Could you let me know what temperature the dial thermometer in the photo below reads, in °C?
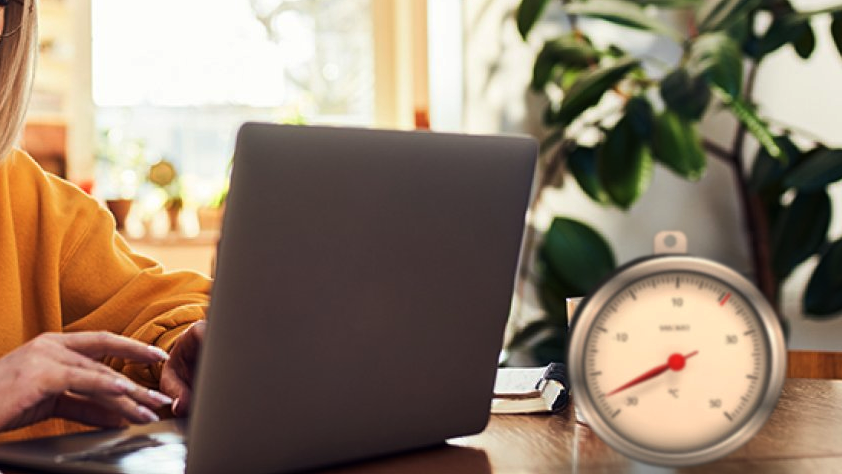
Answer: -25 °C
